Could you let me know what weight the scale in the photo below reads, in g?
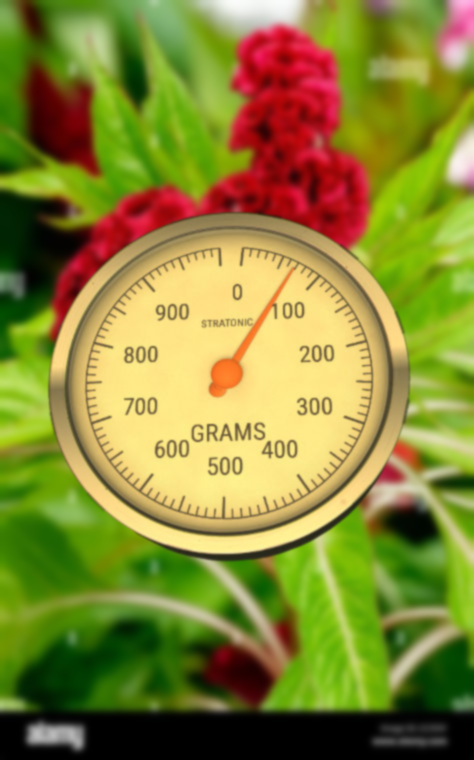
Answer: 70 g
